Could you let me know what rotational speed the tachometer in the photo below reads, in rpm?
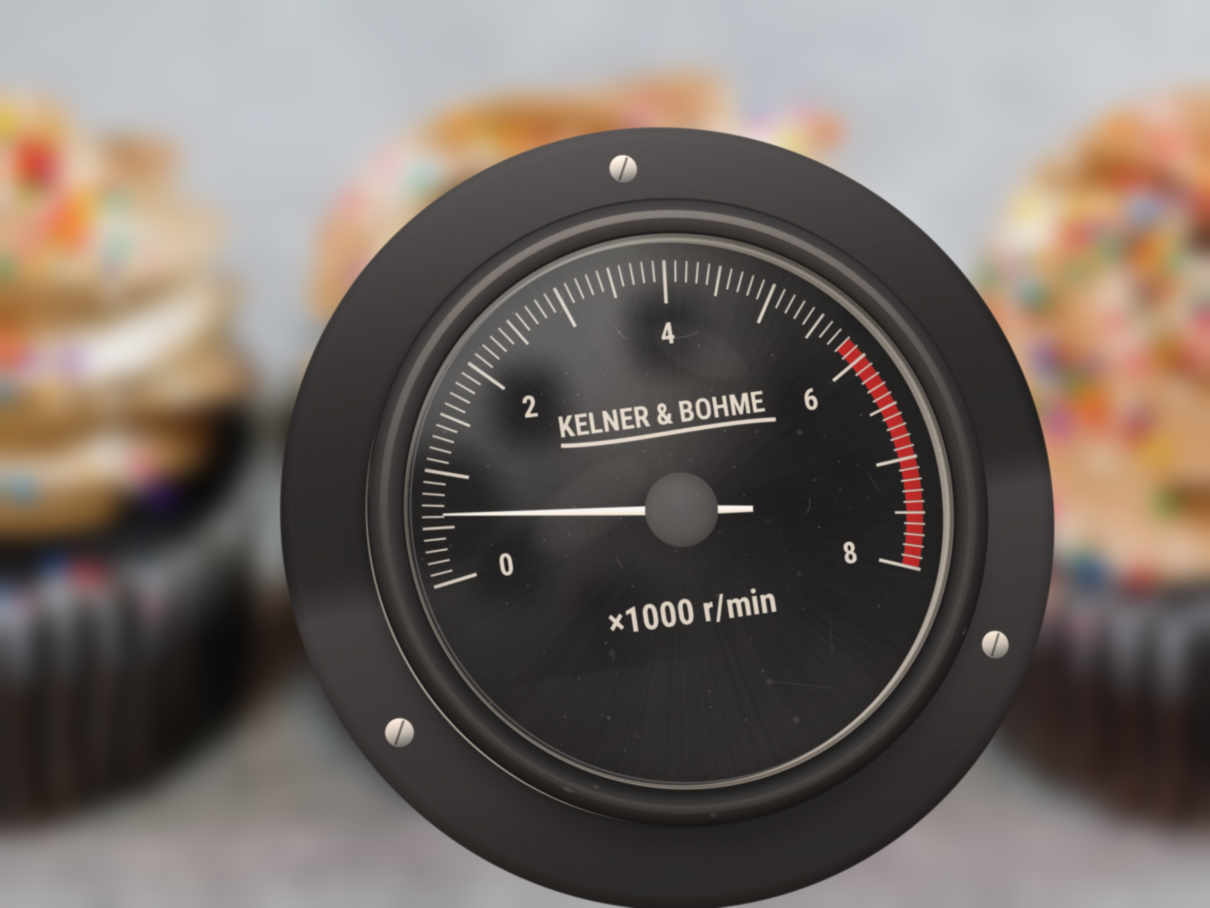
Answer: 600 rpm
